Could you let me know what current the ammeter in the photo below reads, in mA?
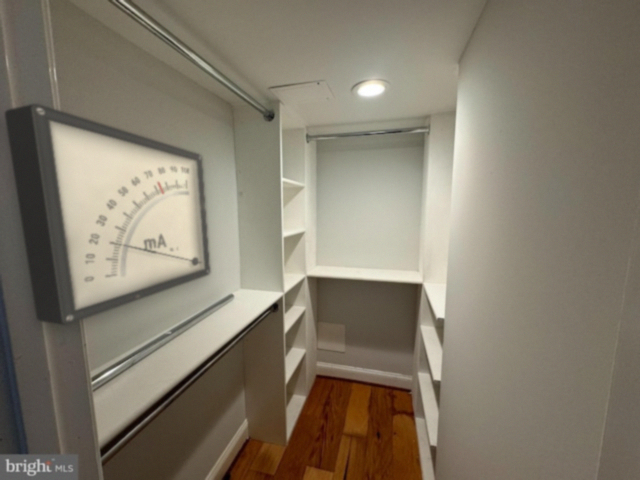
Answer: 20 mA
